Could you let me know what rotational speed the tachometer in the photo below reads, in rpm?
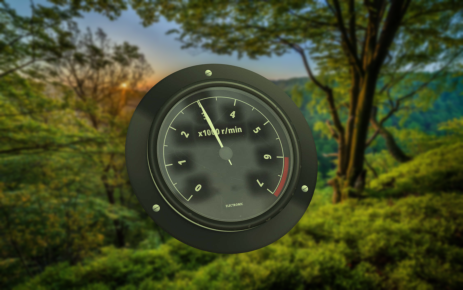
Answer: 3000 rpm
